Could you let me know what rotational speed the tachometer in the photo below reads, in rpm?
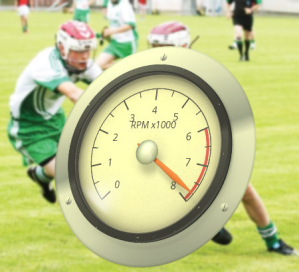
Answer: 7750 rpm
